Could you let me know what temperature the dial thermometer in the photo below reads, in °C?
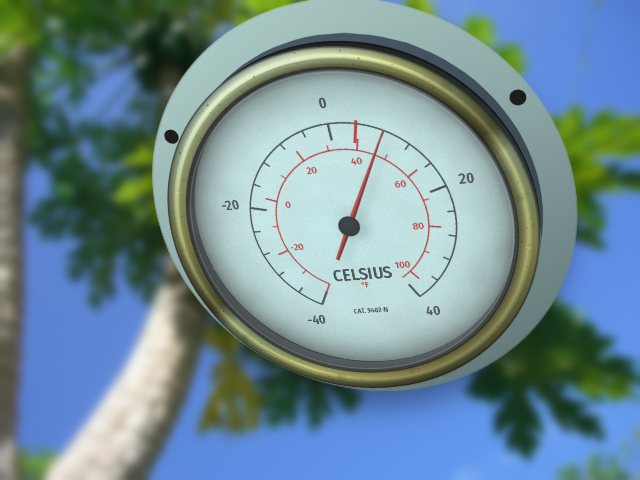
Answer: 8 °C
